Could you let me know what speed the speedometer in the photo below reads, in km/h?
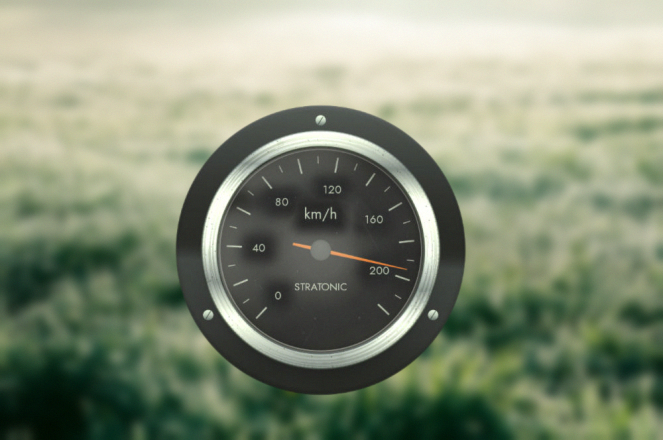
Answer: 195 km/h
